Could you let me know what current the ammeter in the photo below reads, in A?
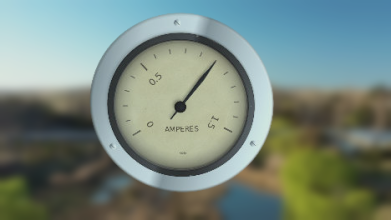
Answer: 1 A
